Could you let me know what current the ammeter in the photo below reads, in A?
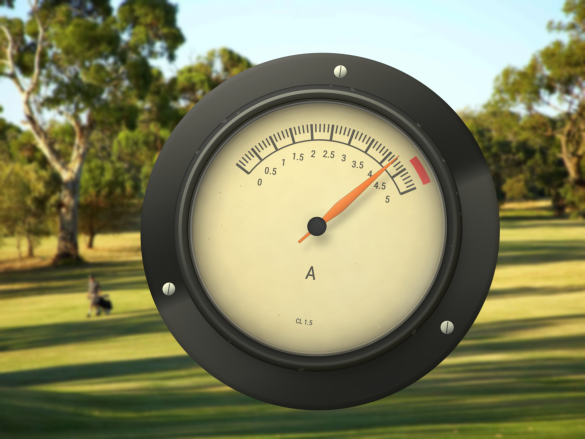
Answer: 4.2 A
